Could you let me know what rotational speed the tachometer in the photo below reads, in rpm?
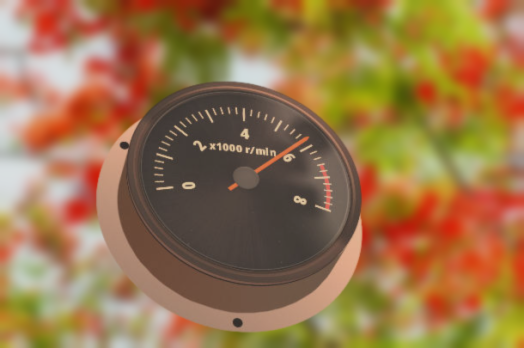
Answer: 5800 rpm
